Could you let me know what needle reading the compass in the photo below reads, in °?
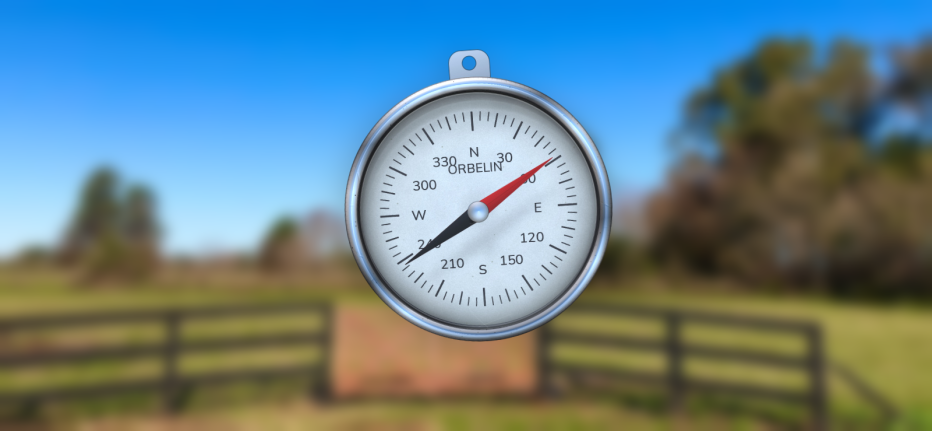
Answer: 57.5 °
